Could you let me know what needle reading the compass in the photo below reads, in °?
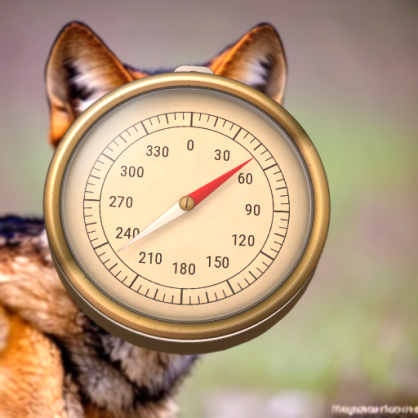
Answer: 50 °
